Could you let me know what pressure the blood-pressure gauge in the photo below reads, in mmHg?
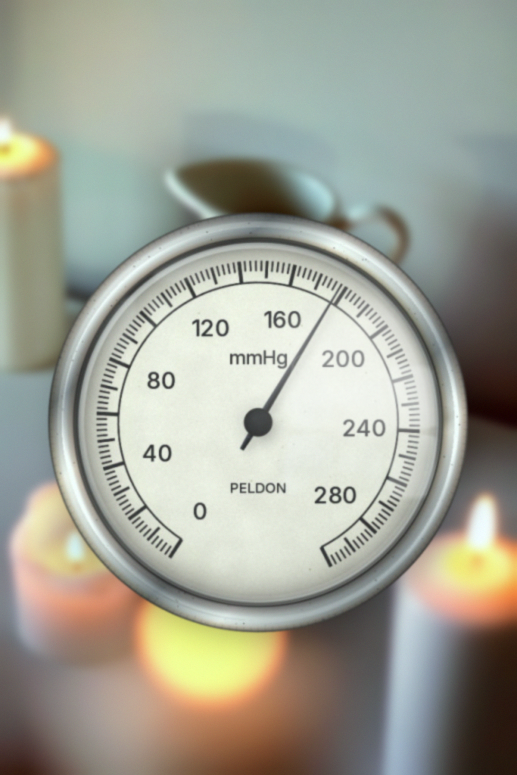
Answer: 178 mmHg
